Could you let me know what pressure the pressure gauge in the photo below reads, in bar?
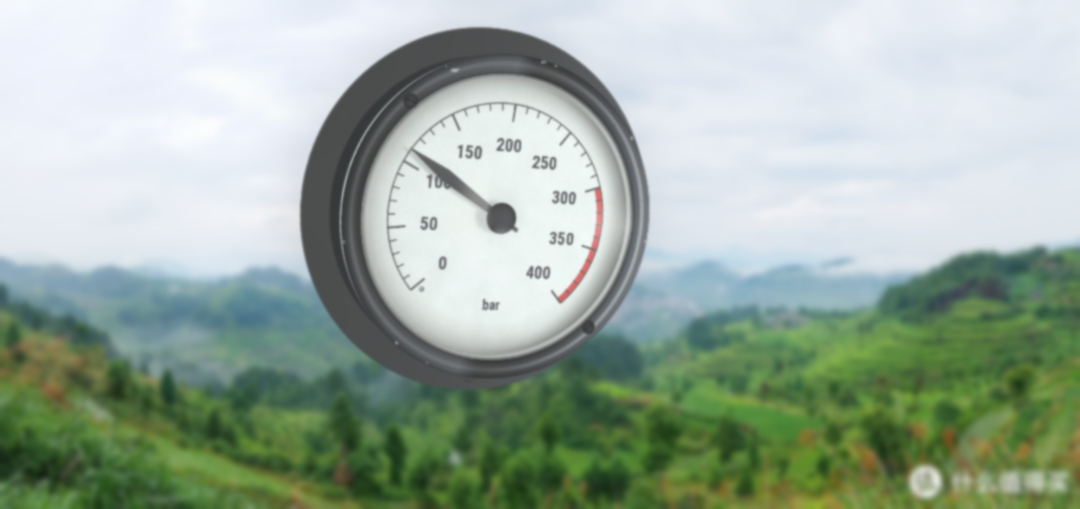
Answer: 110 bar
